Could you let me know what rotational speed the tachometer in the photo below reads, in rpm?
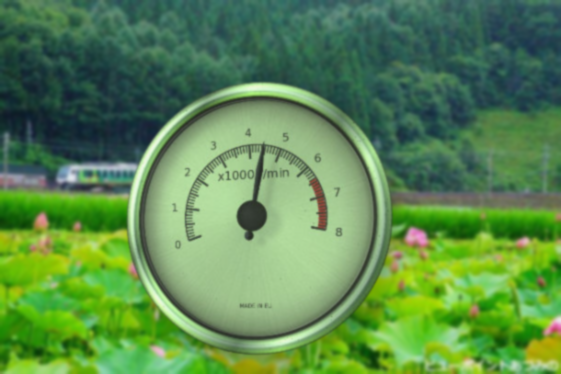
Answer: 4500 rpm
